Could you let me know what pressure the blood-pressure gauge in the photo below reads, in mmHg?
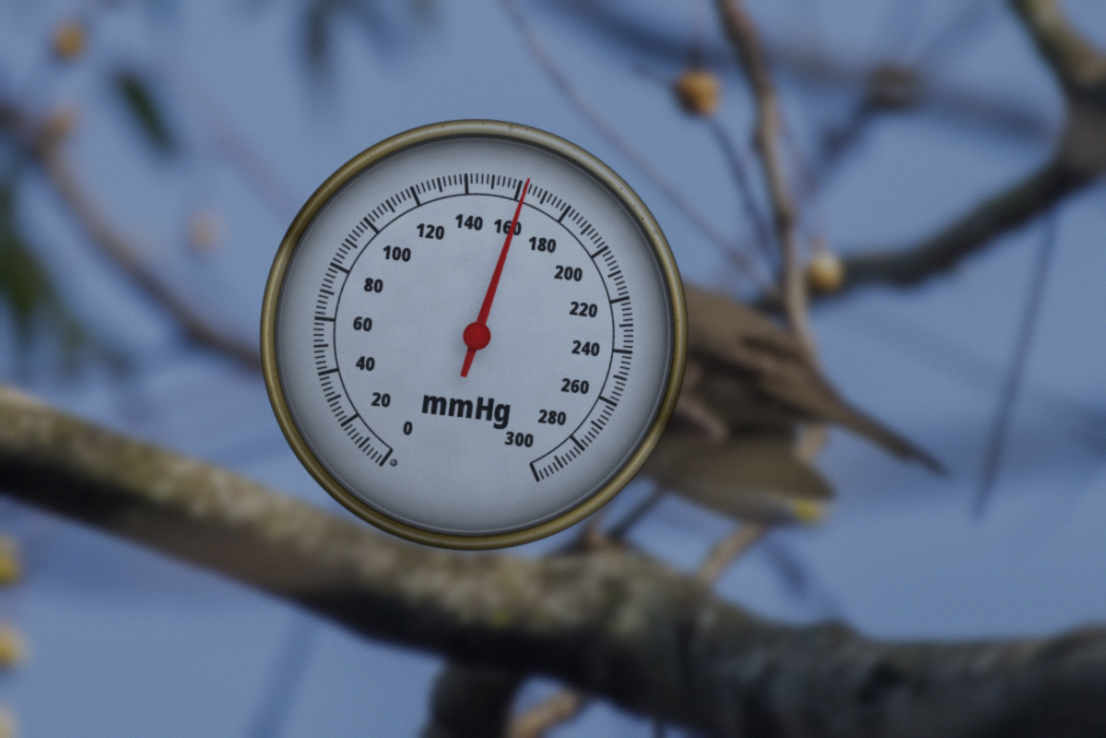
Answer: 162 mmHg
